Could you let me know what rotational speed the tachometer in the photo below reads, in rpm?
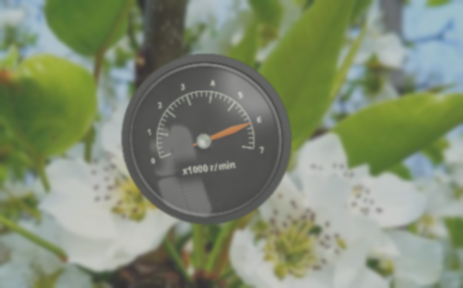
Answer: 6000 rpm
